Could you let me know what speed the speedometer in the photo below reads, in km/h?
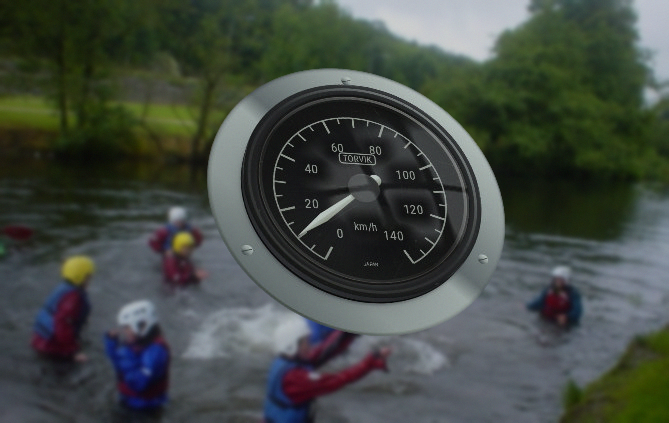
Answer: 10 km/h
